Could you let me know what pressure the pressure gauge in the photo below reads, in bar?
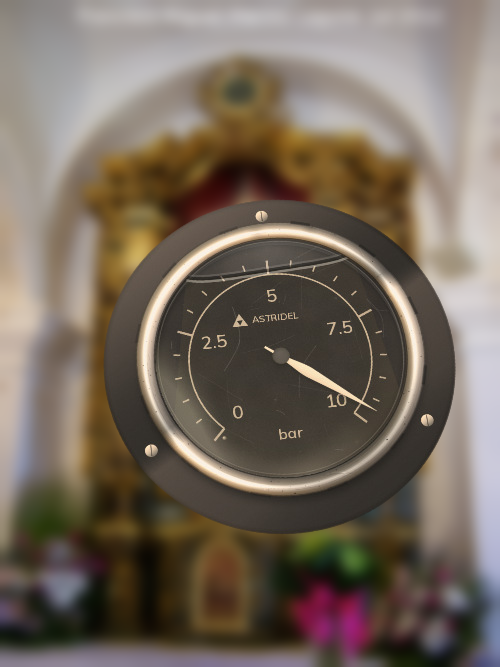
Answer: 9.75 bar
